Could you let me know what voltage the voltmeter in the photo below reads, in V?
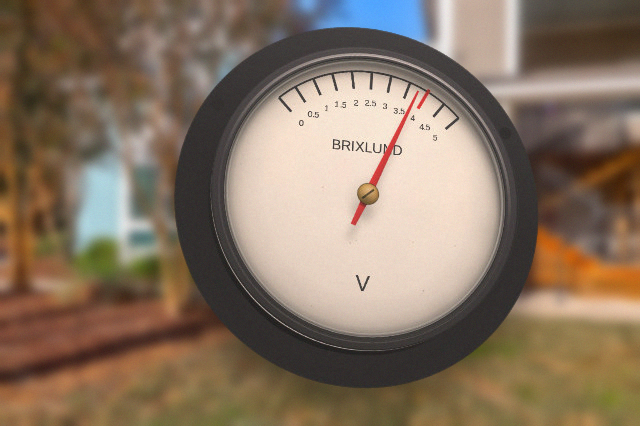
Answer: 3.75 V
